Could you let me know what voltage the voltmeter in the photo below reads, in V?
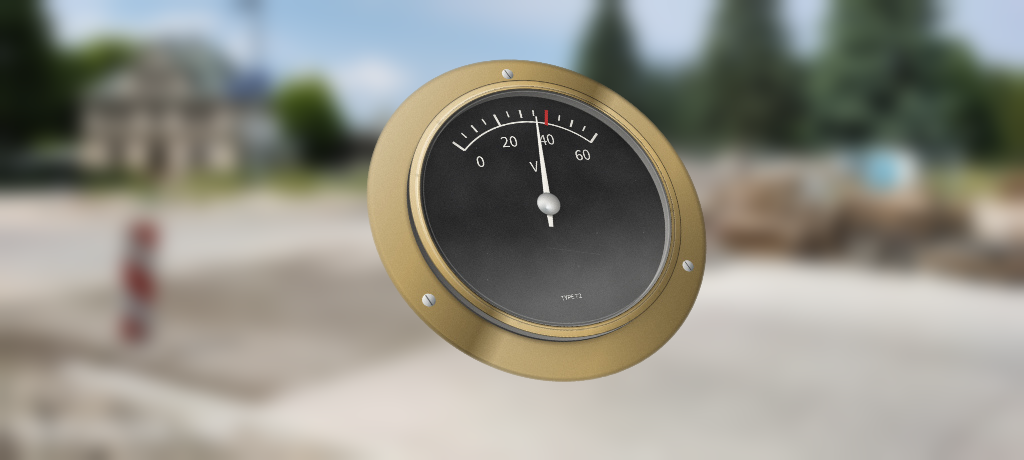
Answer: 35 V
